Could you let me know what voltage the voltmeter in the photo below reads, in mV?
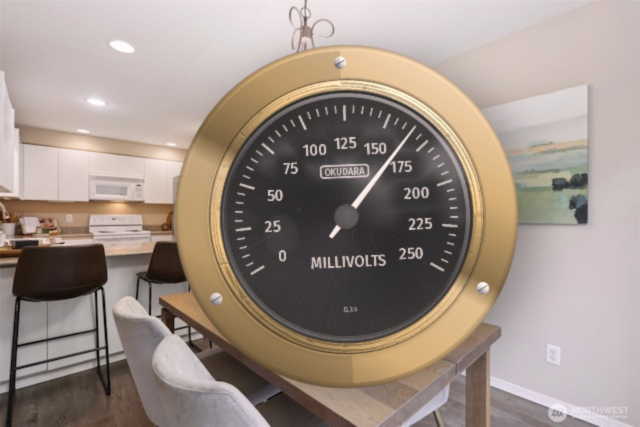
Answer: 165 mV
